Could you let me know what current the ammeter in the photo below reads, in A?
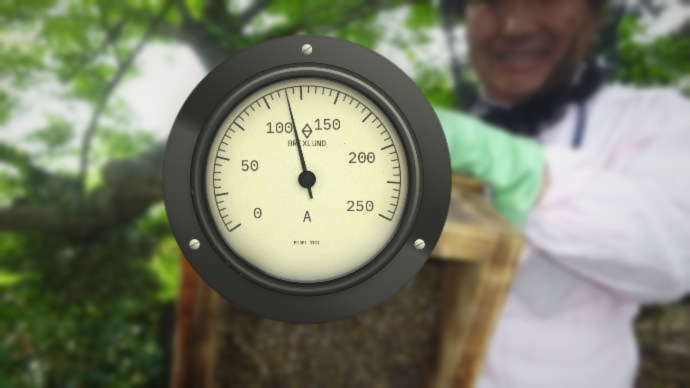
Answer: 115 A
